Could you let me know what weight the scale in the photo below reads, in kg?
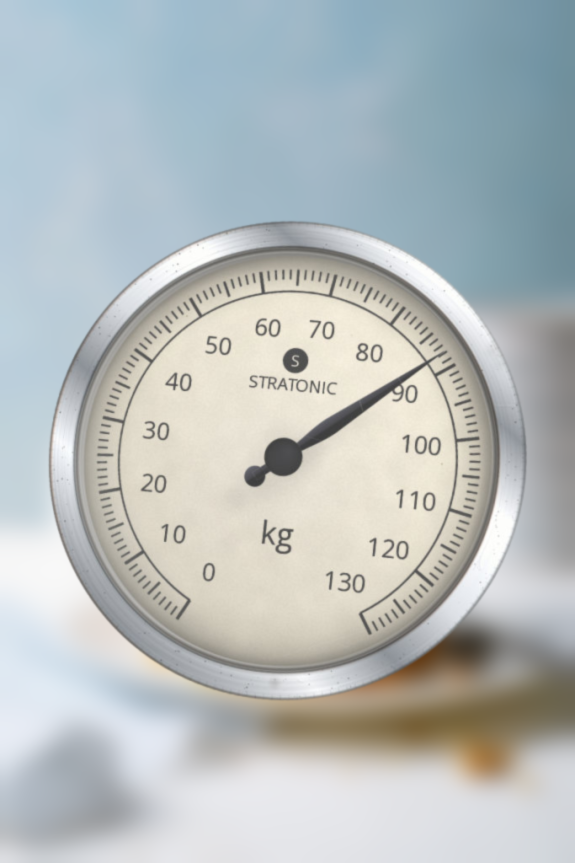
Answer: 88 kg
